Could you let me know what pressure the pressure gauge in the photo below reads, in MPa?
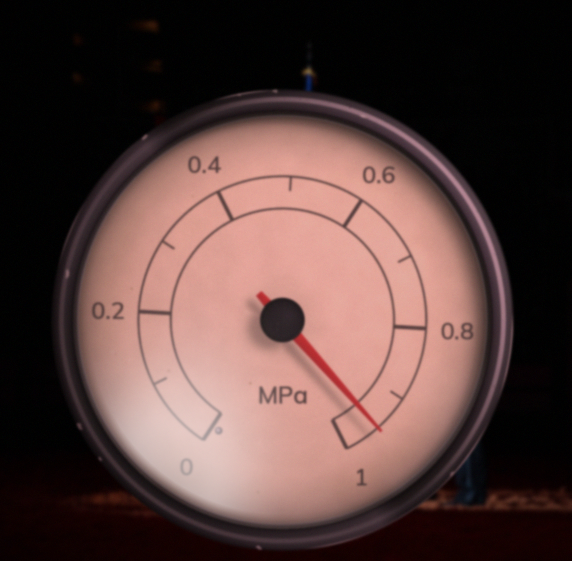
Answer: 0.95 MPa
